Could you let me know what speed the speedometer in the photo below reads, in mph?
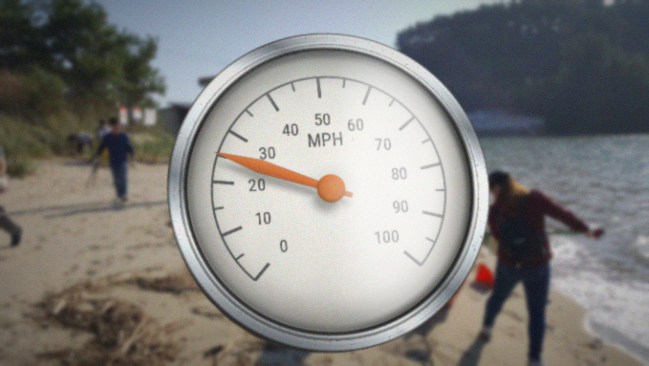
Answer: 25 mph
